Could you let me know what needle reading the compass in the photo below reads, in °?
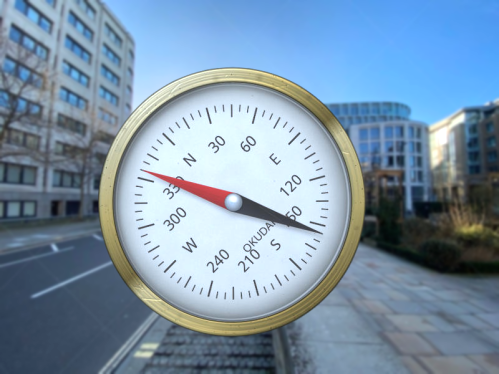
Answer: 335 °
